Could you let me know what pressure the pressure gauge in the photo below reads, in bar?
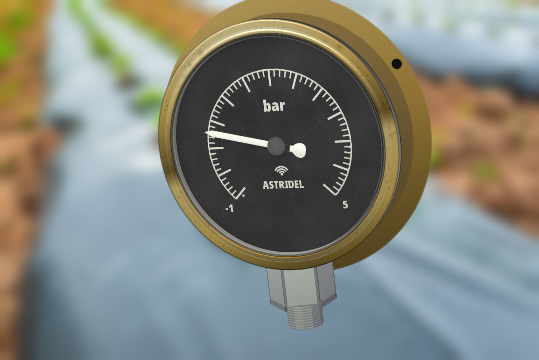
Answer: 0.3 bar
